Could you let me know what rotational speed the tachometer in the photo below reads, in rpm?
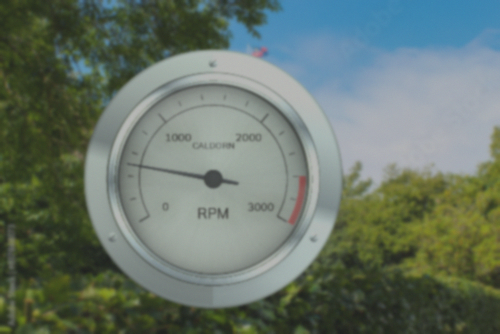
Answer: 500 rpm
